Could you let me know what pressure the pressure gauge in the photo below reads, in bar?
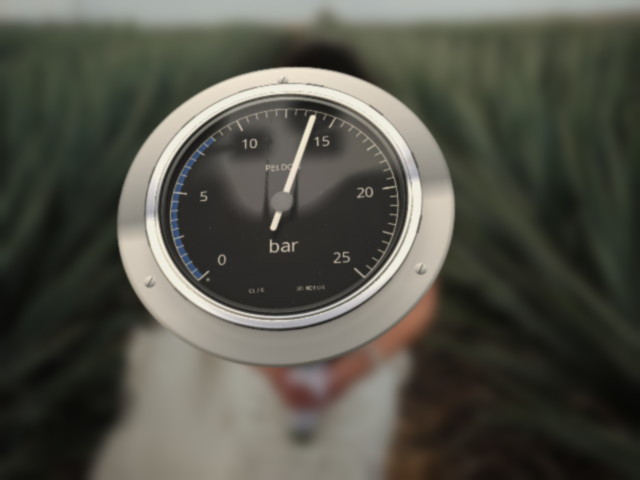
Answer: 14 bar
